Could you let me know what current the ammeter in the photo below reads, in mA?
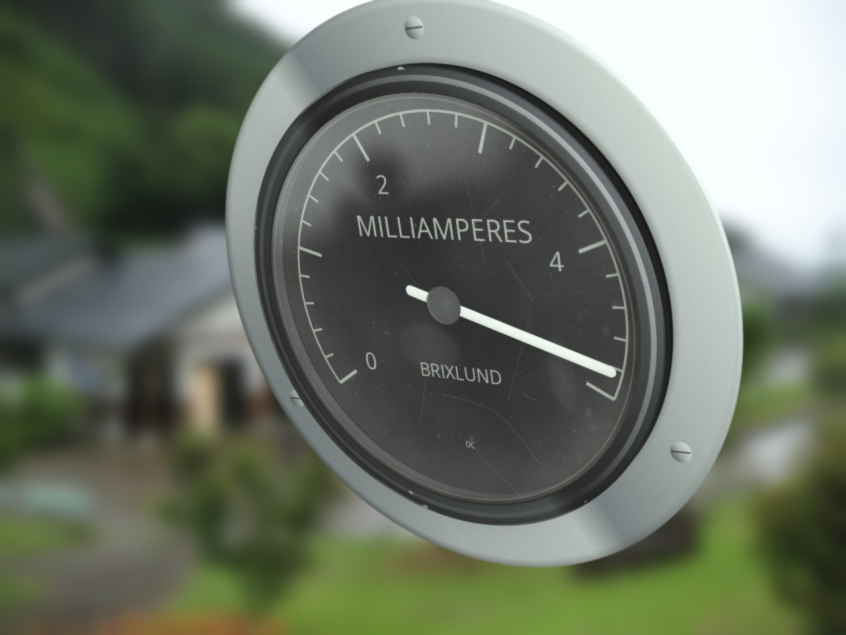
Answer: 4.8 mA
